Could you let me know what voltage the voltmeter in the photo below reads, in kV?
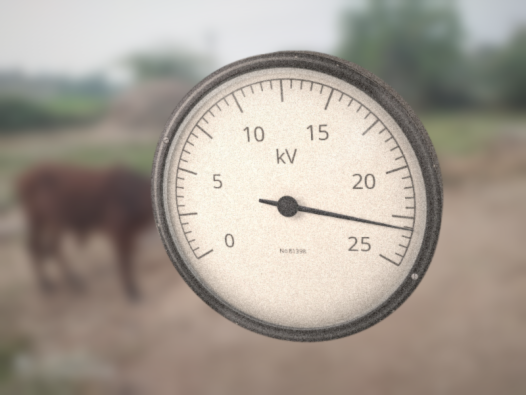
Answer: 23 kV
